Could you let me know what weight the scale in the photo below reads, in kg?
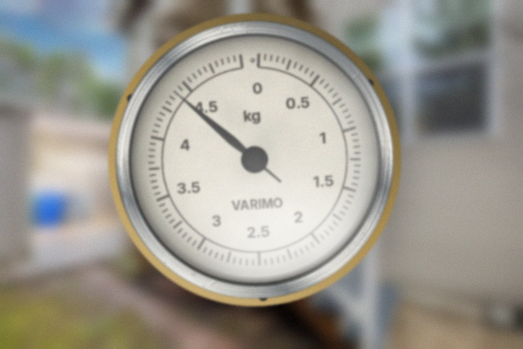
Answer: 4.4 kg
